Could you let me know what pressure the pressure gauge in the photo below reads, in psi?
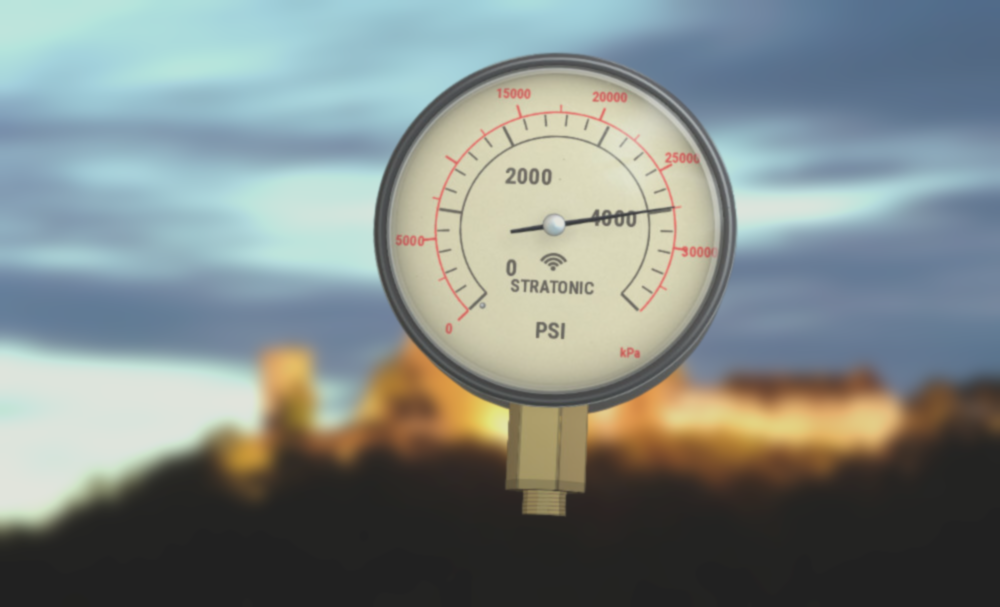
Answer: 4000 psi
